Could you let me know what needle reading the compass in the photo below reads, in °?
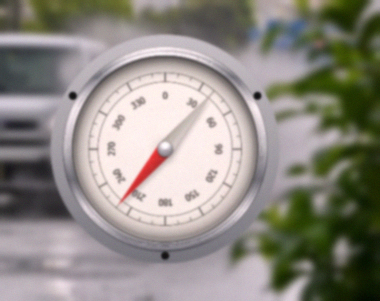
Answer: 220 °
